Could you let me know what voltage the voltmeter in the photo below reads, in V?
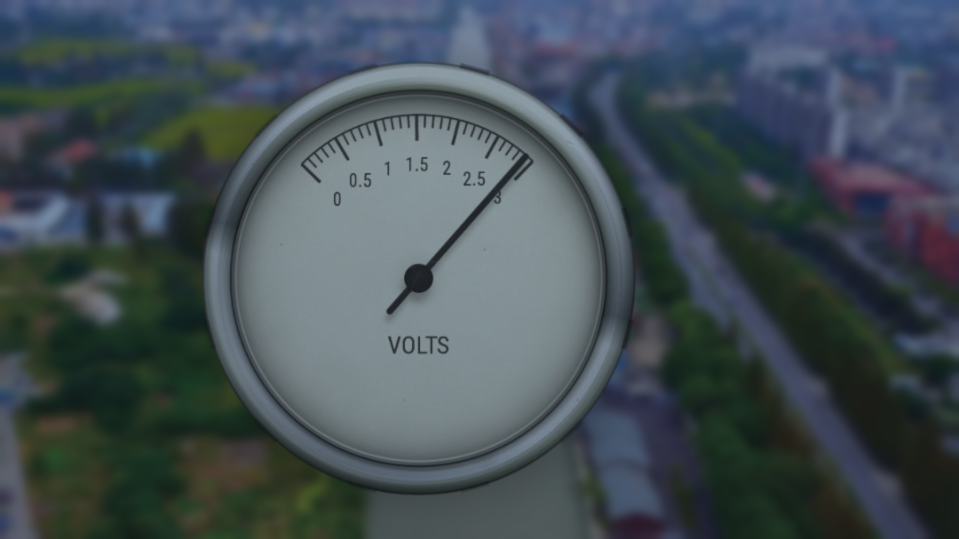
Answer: 2.9 V
